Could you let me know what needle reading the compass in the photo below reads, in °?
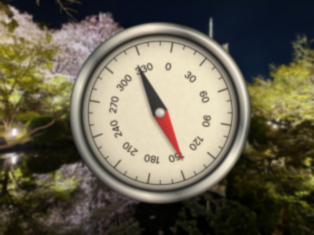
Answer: 145 °
